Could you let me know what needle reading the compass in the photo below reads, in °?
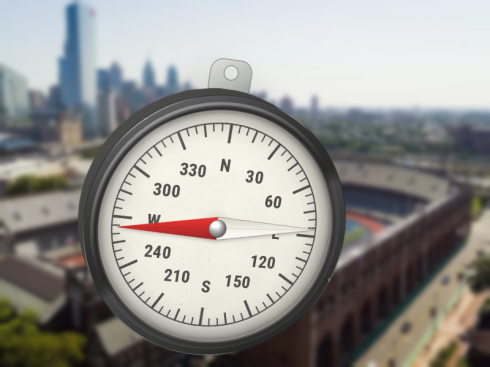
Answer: 265 °
